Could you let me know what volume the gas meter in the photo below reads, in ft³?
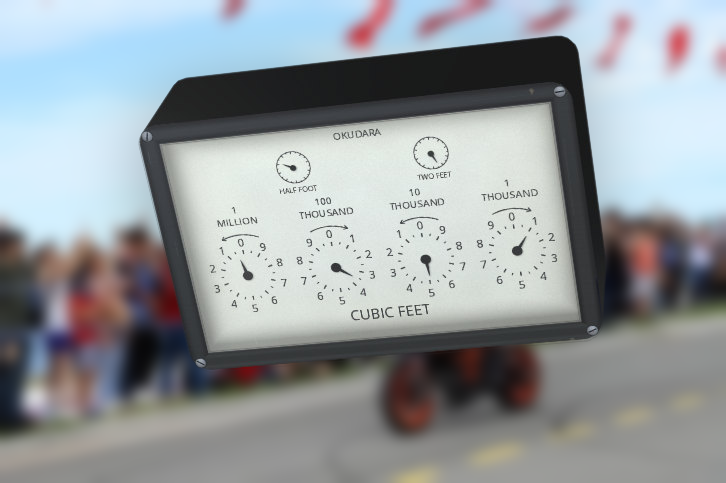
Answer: 35100 ft³
